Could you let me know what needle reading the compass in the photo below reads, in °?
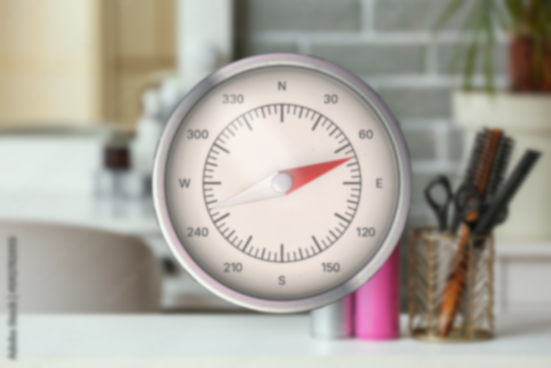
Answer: 70 °
